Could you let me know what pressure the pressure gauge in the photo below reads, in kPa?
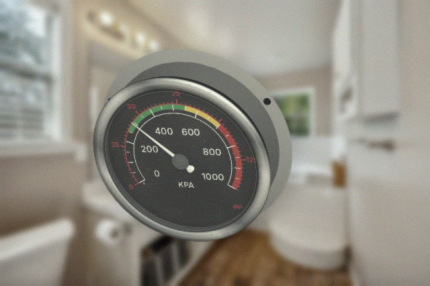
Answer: 300 kPa
